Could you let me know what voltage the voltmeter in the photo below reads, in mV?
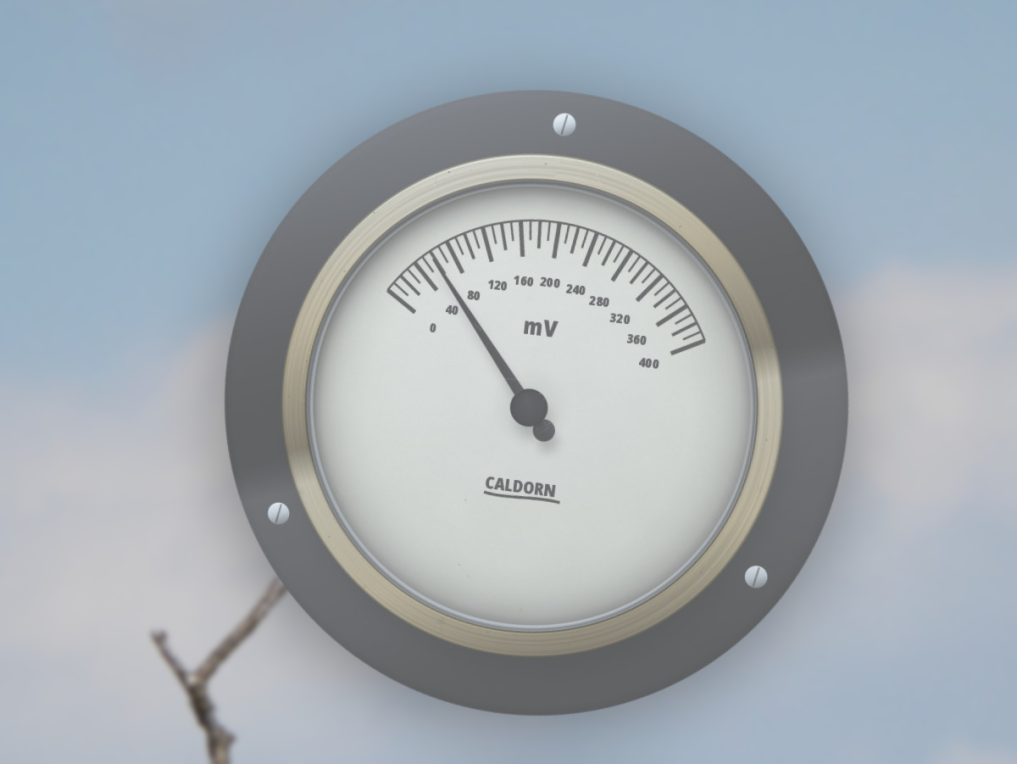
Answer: 60 mV
